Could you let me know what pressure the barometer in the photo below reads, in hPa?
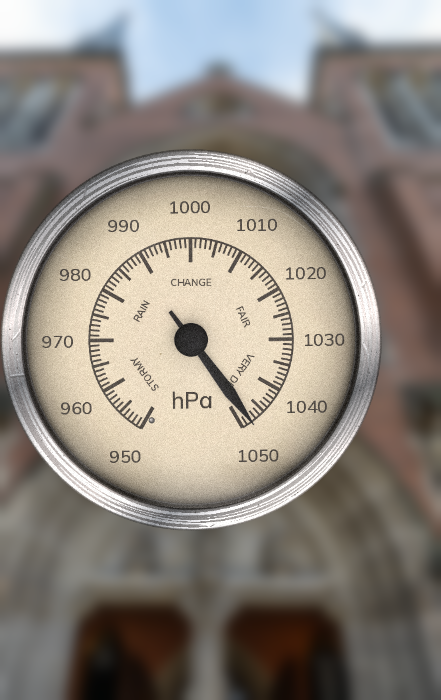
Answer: 1048 hPa
